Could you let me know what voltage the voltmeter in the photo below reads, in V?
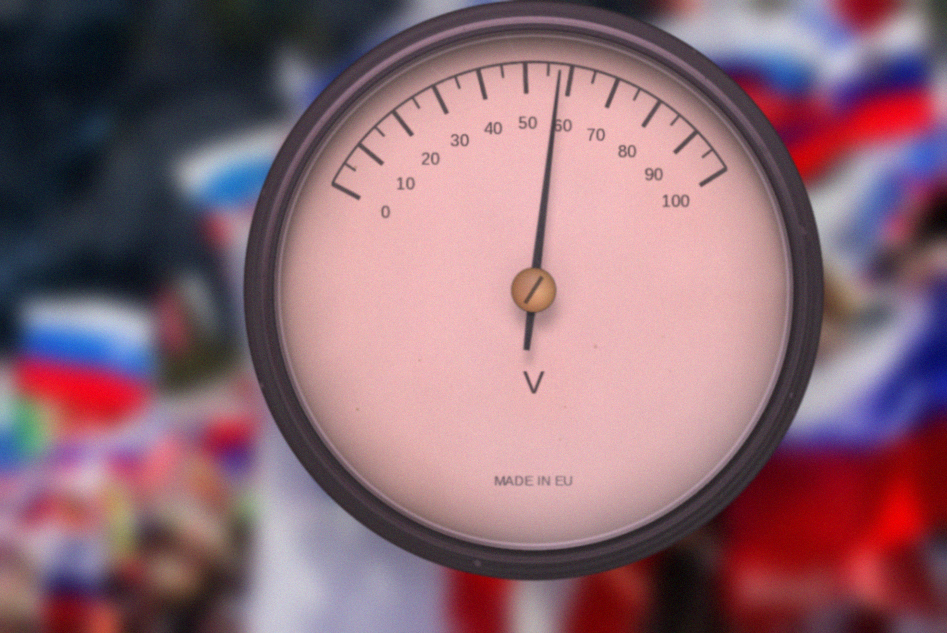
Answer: 57.5 V
